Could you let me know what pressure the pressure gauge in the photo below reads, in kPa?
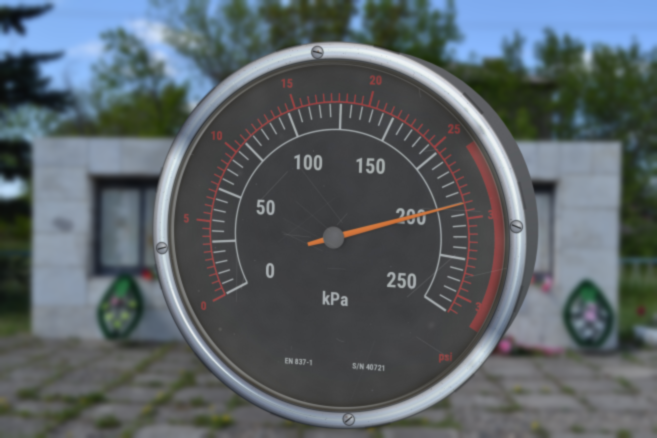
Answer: 200 kPa
